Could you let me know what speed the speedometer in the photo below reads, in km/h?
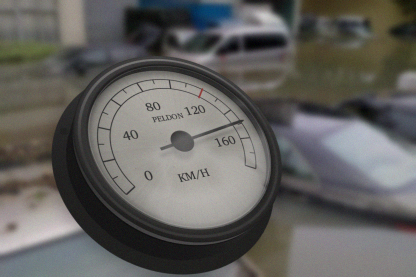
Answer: 150 km/h
